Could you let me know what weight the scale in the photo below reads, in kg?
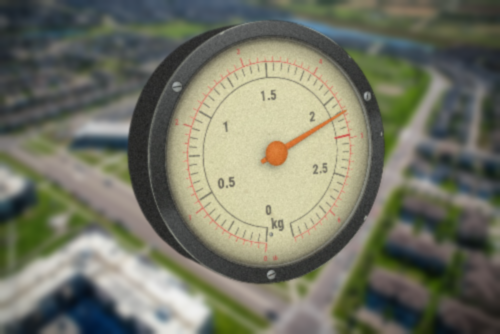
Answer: 2.1 kg
